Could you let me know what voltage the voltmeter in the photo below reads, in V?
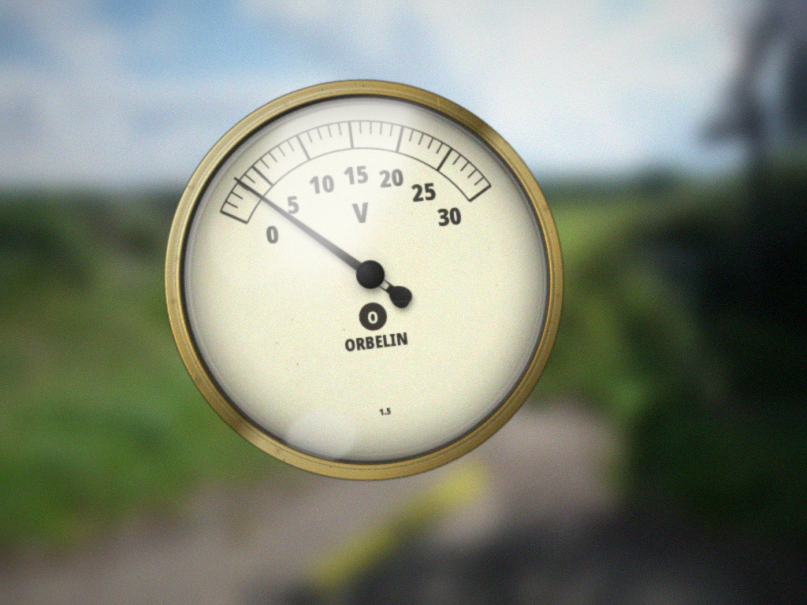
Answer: 3 V
